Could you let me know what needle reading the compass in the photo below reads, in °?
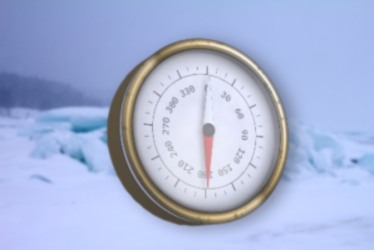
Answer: 180 °
